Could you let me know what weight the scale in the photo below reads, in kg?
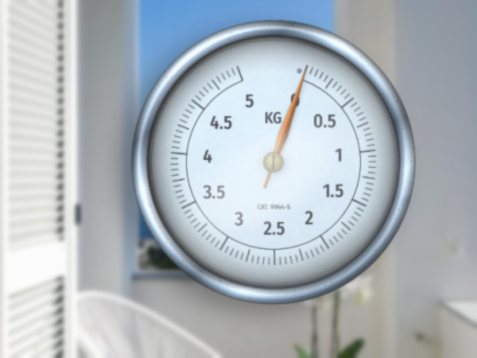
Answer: 0 kg
